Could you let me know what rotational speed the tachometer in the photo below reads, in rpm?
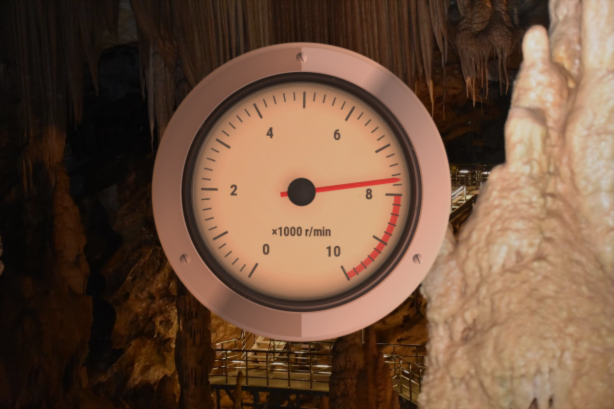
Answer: 7700 rpm
